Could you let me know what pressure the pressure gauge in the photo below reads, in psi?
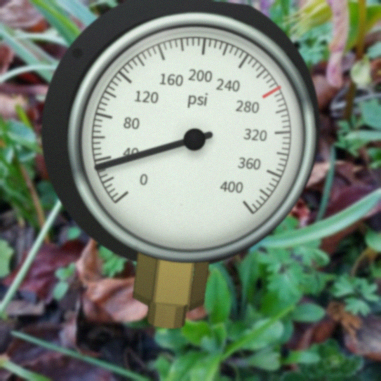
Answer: 35 psi
